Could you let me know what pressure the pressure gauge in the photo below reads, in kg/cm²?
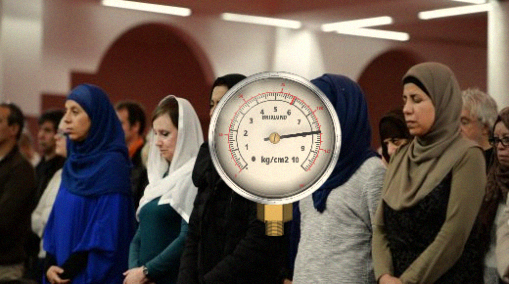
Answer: 8 kg/cm²
